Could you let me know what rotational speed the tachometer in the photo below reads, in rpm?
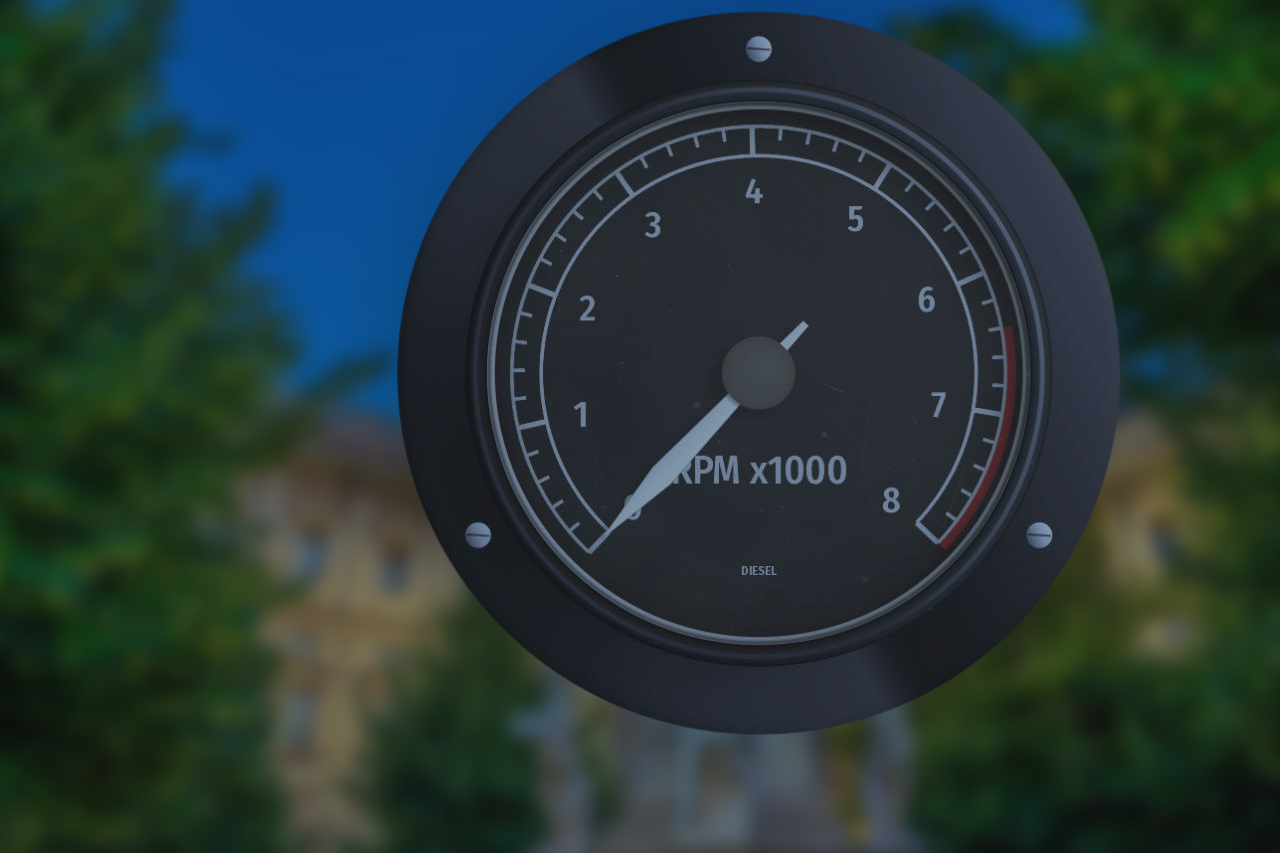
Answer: 0 rpm
